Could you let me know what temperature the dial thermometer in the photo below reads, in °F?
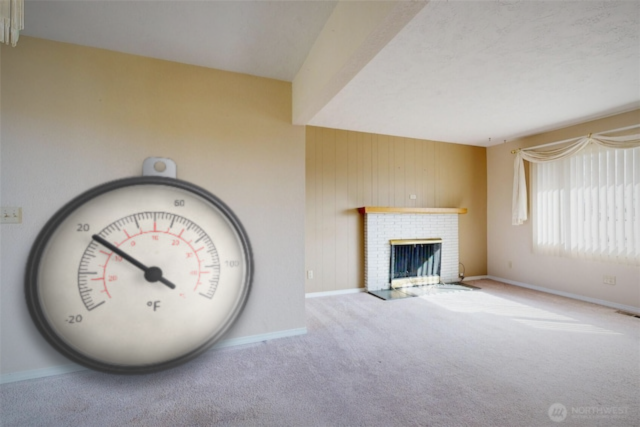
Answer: 20 °F
